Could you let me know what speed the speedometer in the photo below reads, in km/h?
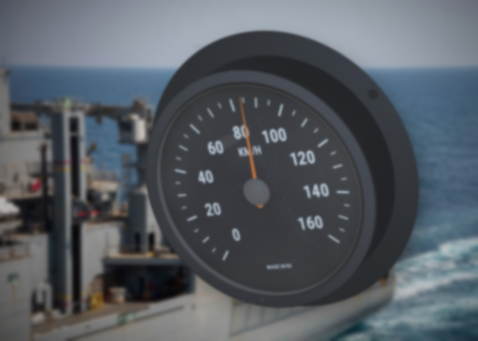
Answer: 85 km/h
